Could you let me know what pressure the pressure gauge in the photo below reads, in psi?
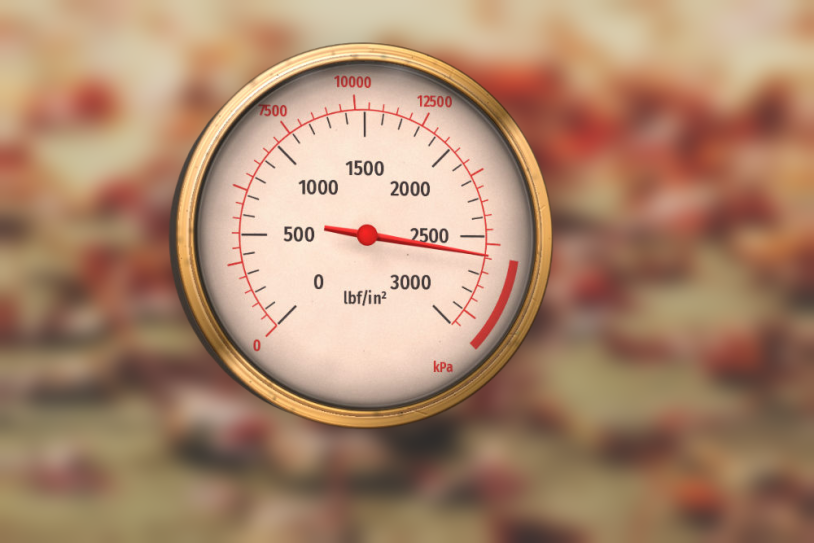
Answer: 2600 psi
